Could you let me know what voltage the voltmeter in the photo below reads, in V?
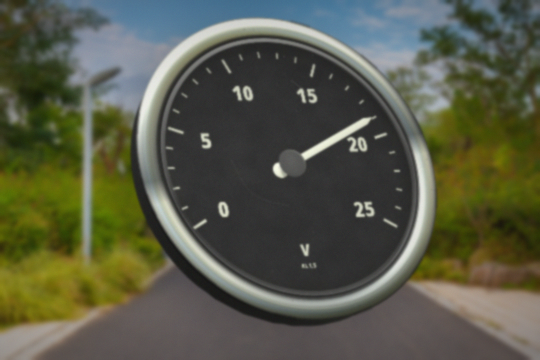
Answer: 19 V
